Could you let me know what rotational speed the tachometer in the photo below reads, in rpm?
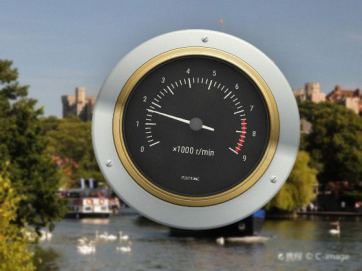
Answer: 1600 rpm
